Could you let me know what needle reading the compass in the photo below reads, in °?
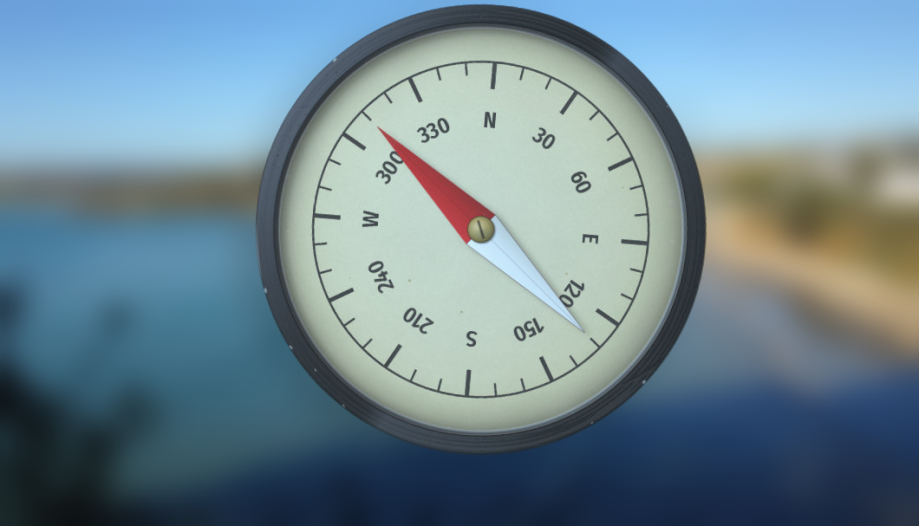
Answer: 310 °
